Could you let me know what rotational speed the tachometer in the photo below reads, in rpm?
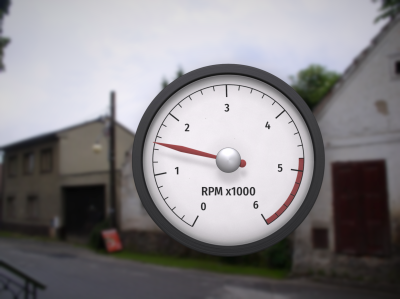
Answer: 1500 rpm
